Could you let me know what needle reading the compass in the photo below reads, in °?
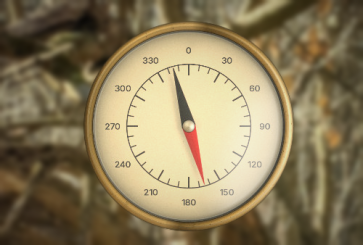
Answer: 165 °
